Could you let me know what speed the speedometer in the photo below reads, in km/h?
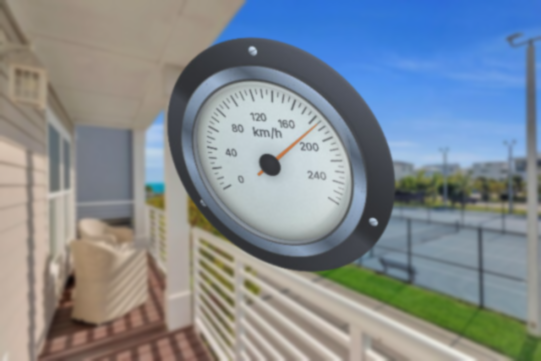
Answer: 185 km/h
